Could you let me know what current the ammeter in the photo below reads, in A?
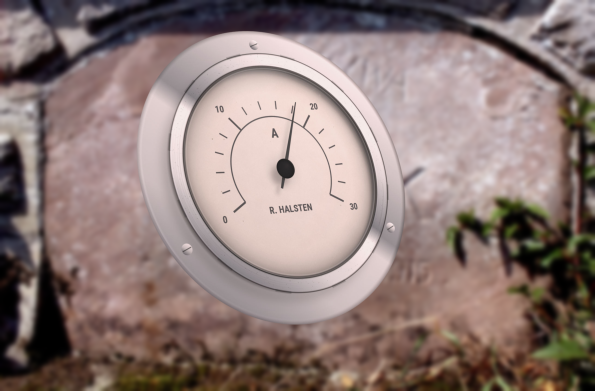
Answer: 18 A
